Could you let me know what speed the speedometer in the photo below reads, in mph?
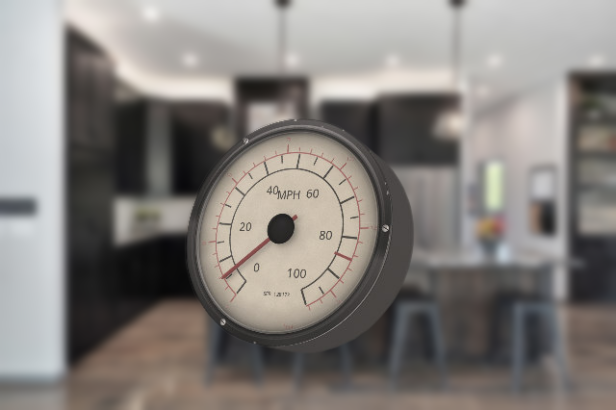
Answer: 5 mph
